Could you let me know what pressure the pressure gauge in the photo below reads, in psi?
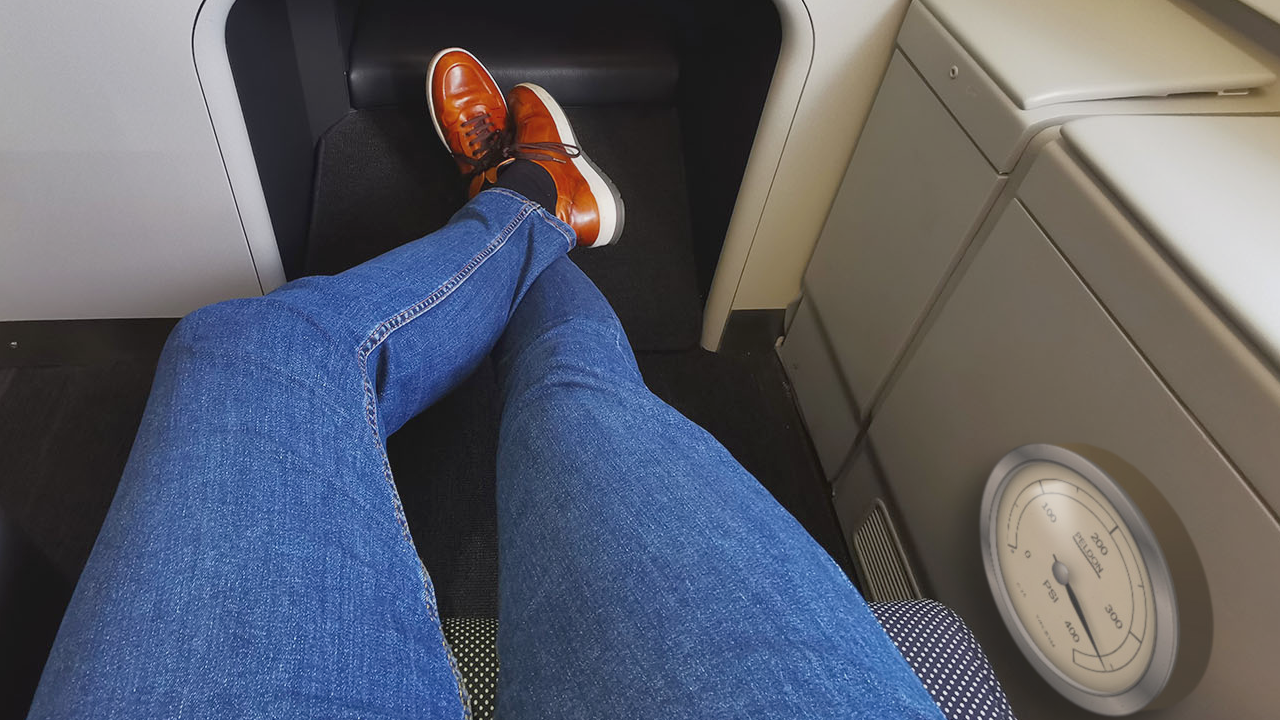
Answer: 350 psi
